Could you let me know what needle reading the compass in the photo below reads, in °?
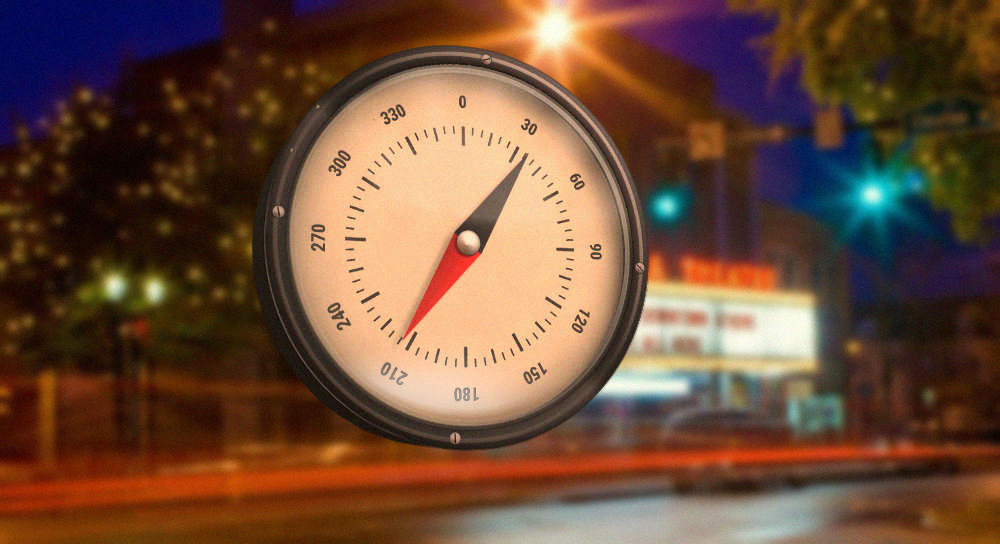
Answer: 215 °
